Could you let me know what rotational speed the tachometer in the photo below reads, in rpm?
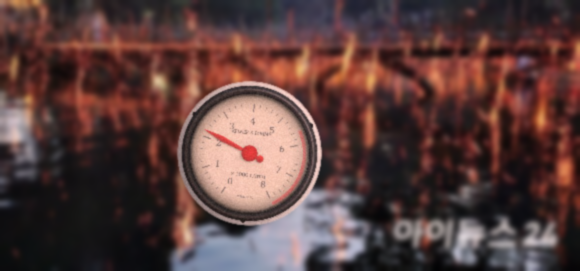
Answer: 2200 rpm
